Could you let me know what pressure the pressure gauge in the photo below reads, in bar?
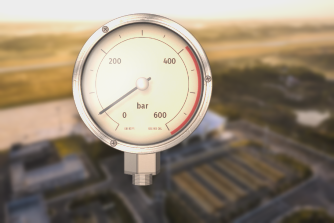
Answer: 50 bar
